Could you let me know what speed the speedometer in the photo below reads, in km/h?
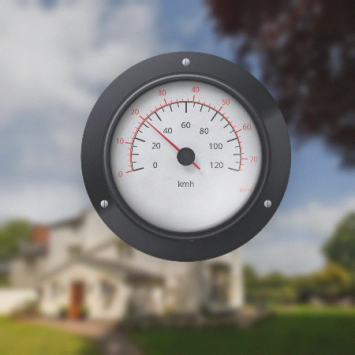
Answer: 32.5 km/h
